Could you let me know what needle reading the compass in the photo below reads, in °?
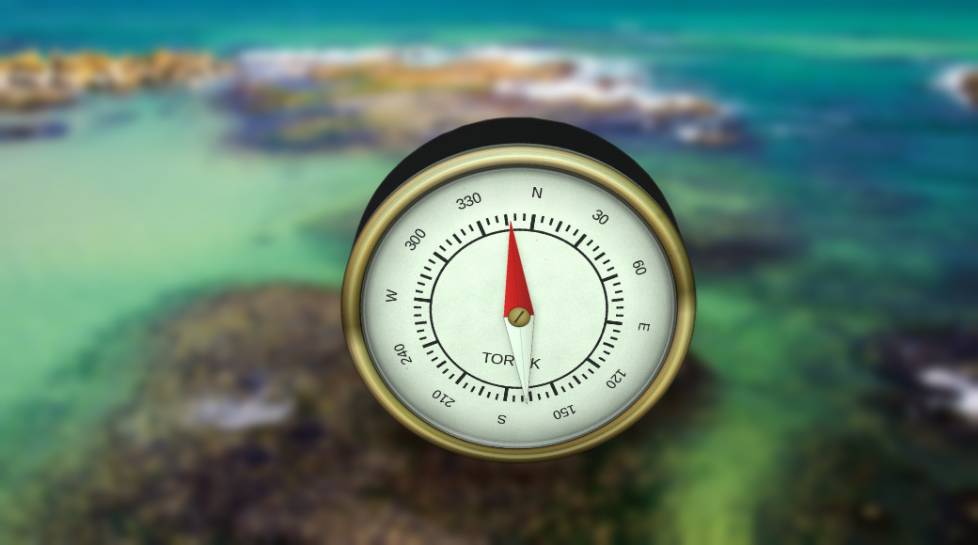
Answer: 347.5 °
